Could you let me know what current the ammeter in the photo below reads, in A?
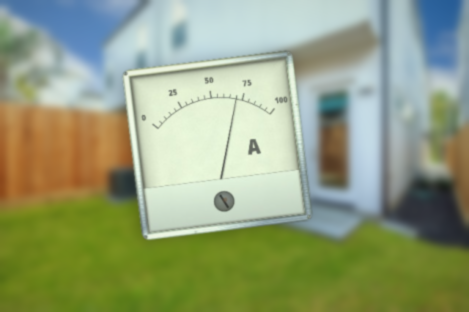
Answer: 70 A
